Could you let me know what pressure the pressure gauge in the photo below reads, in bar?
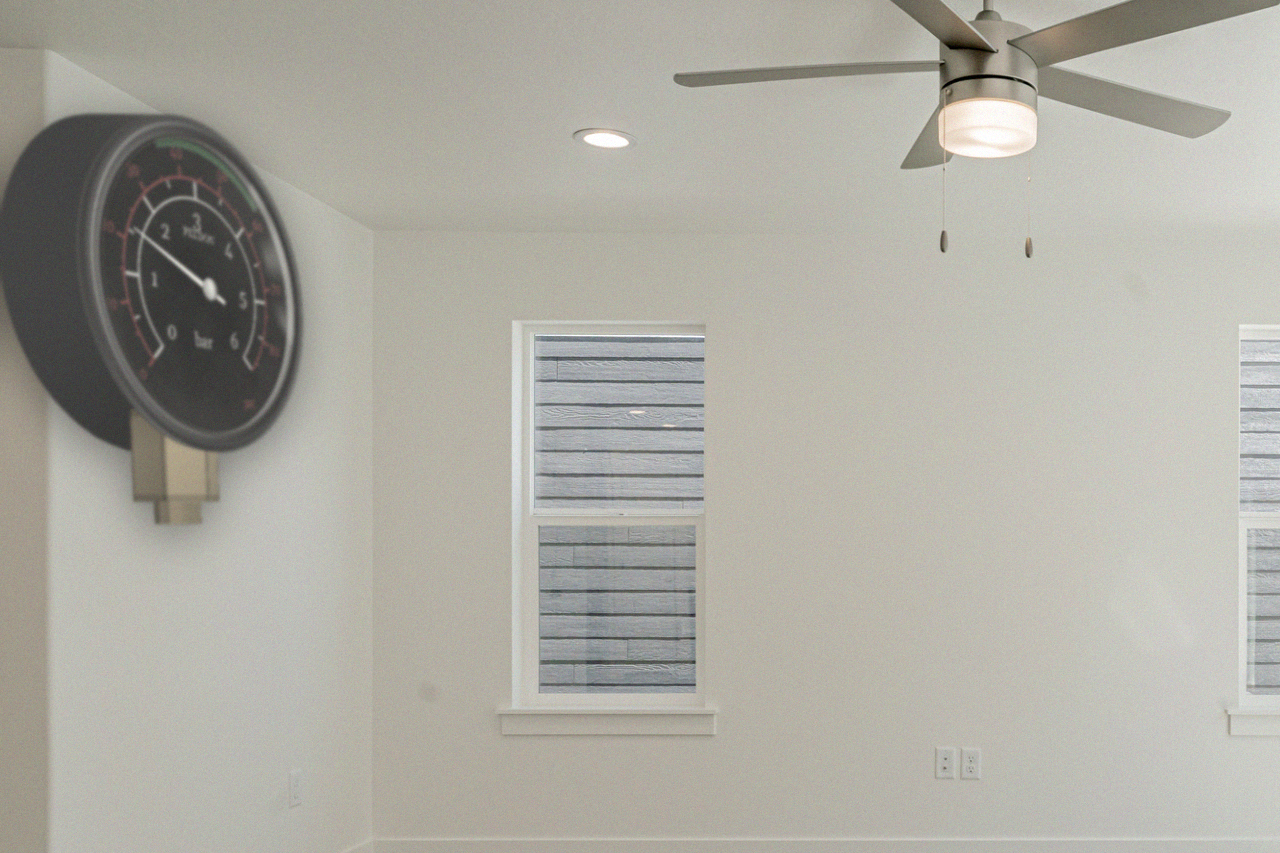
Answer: 1.5 bar
